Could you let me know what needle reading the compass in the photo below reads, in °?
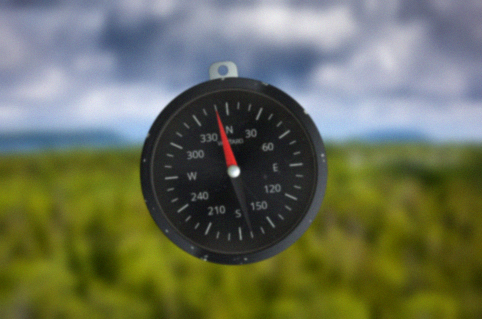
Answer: 350 °
